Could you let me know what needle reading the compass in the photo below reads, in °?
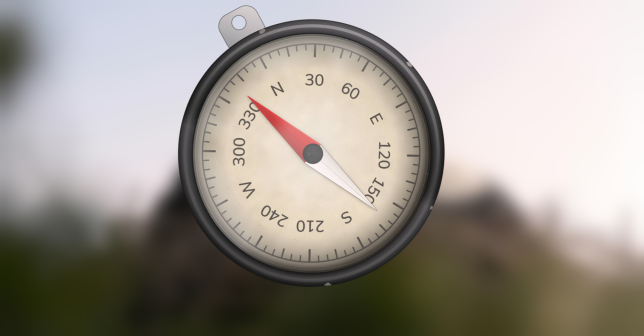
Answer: 340 °
